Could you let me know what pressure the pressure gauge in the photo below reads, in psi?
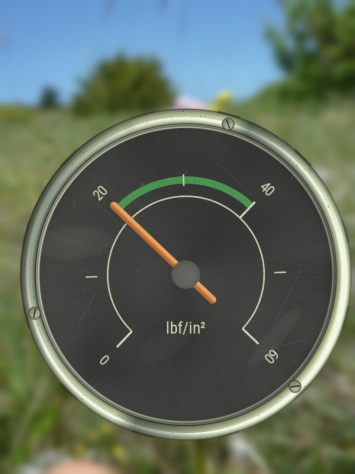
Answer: 20 psi
